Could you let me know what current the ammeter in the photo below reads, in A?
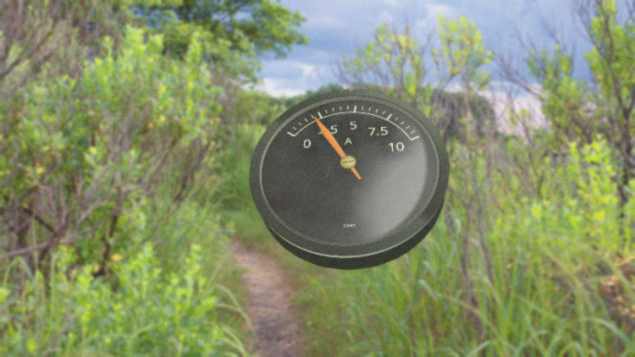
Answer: 2 A
